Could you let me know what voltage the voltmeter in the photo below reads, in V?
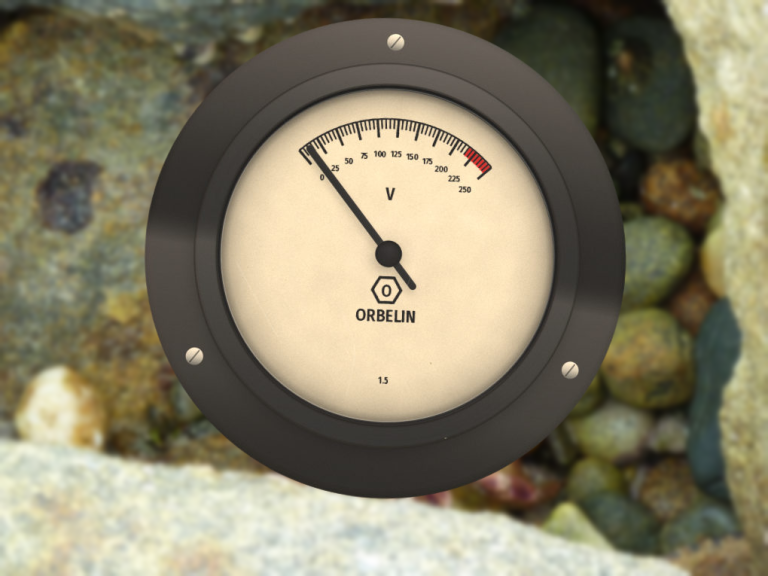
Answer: 10 V
